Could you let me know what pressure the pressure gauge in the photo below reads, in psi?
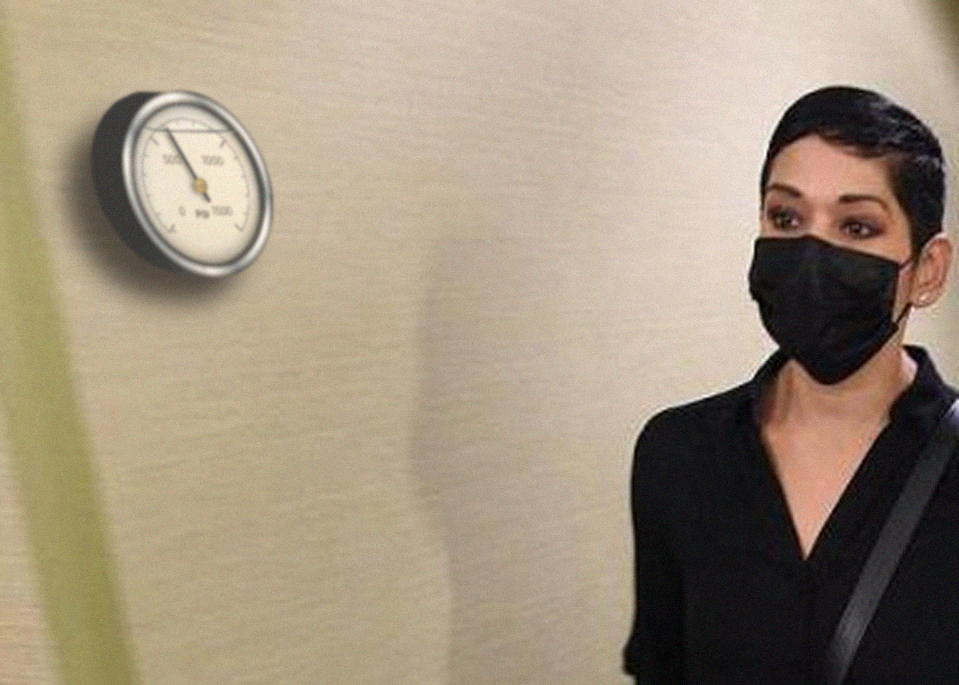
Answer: 600 psi
